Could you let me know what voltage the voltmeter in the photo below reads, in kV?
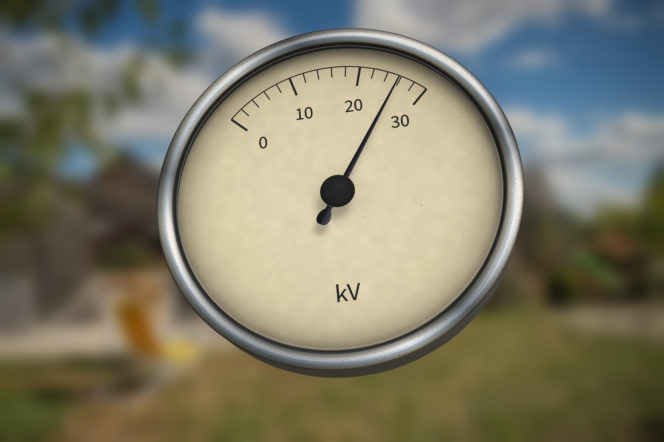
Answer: 26 kV
